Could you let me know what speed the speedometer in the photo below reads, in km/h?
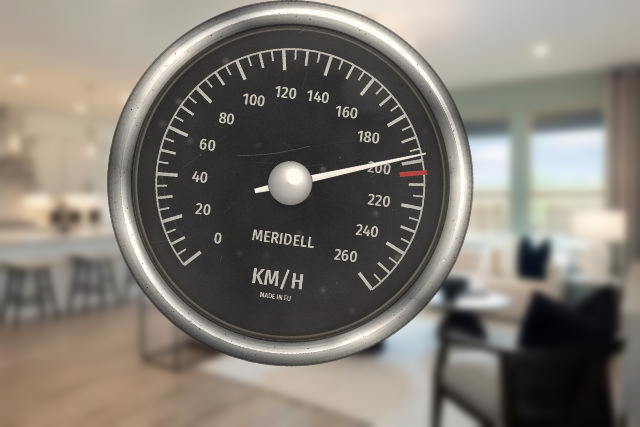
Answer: 197.5 km/h
